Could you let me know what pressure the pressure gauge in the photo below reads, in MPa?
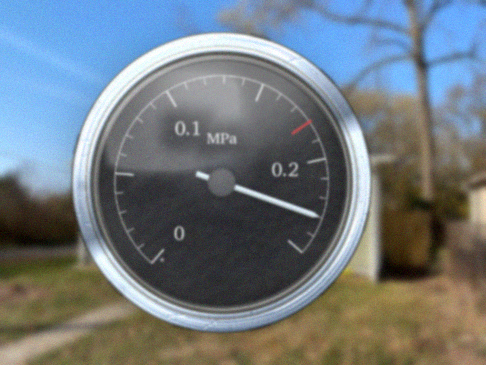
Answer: 0.23 MPa
